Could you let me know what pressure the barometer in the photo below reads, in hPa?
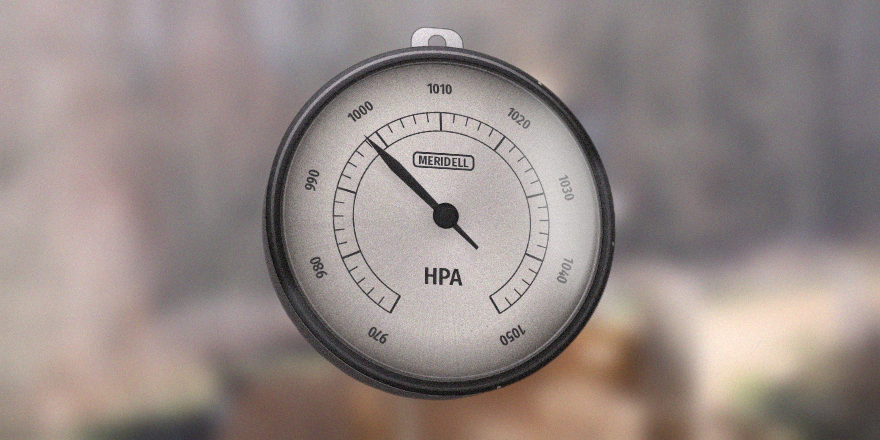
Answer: 998 hPa
